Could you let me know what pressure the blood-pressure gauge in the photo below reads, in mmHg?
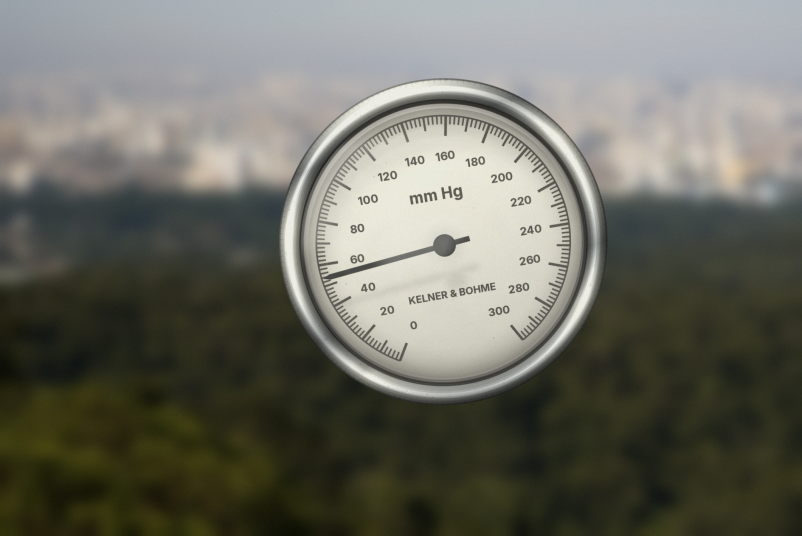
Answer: 54 mmHg
